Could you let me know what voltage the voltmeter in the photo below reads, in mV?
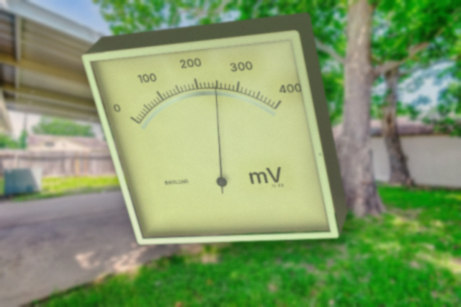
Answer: 250 mV
